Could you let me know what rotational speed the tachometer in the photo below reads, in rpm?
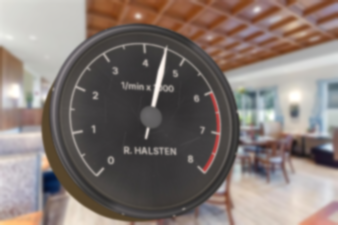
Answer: 4500 rpm
